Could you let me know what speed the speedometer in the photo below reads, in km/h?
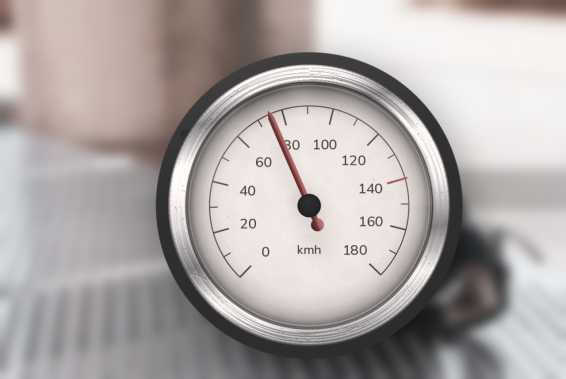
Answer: 75 km/h
